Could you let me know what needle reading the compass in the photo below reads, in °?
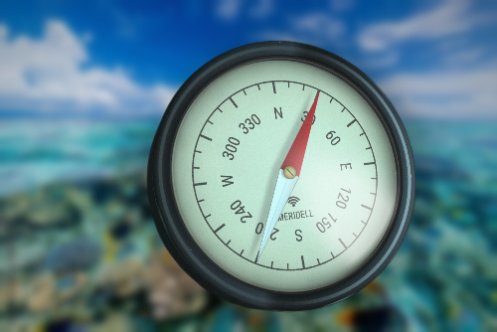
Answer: 30 °
